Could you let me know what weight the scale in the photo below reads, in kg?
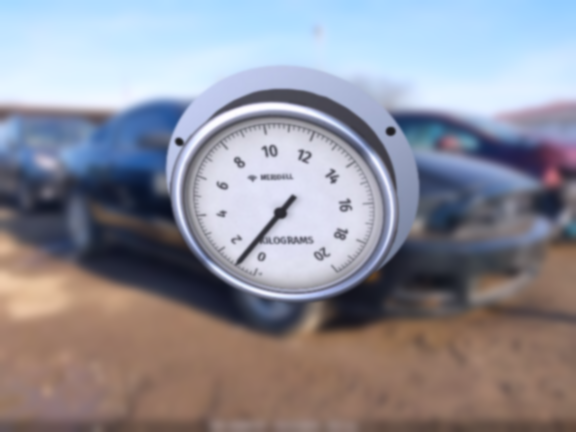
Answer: 1 kg
